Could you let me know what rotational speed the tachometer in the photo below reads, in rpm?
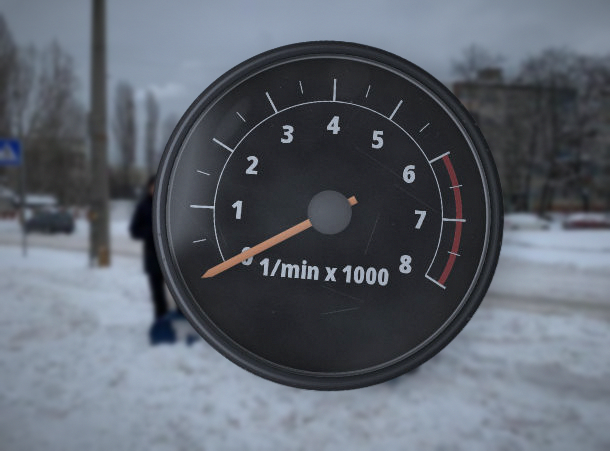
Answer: 0 rpm
